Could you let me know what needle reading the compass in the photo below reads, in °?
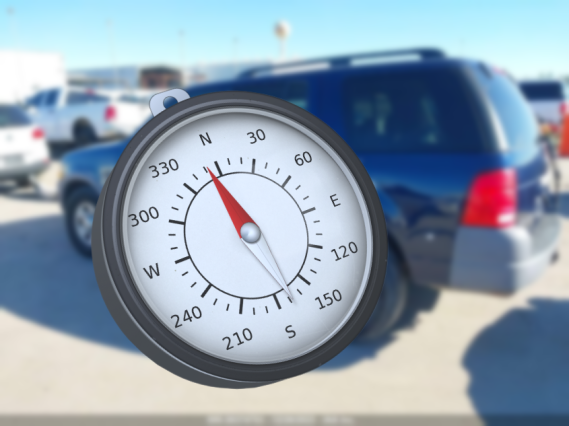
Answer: 350 °
